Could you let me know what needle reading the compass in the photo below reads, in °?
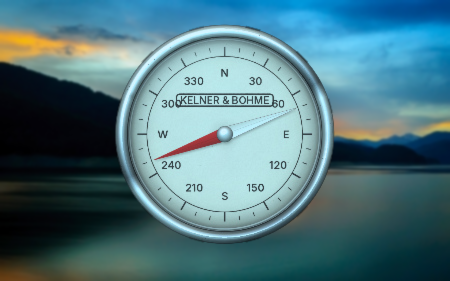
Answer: 250 °
